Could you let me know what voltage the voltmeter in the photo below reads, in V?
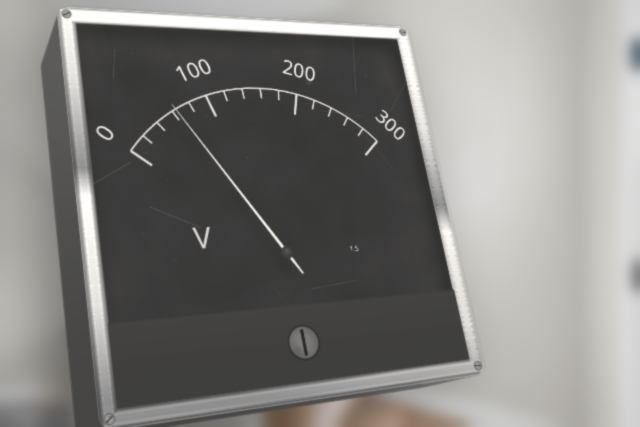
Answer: 60 V
